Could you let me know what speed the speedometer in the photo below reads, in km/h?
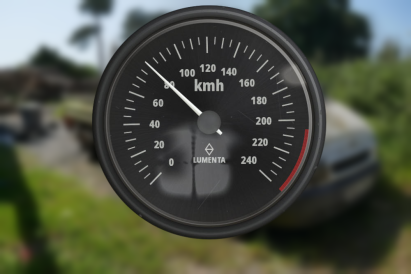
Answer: 80 km/h
